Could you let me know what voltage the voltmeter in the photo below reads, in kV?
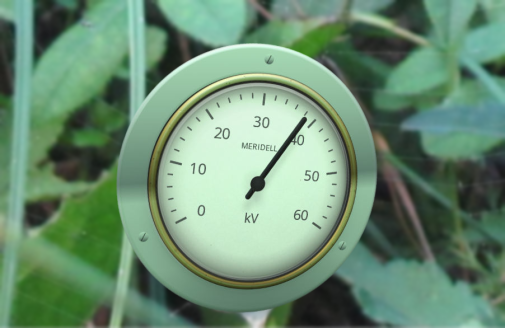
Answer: 38 kV
